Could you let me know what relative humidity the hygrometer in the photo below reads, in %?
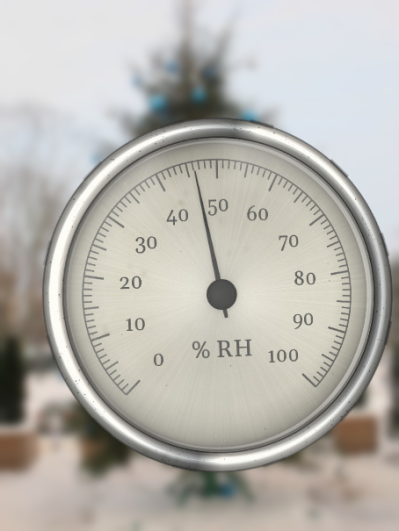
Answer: 46 %
